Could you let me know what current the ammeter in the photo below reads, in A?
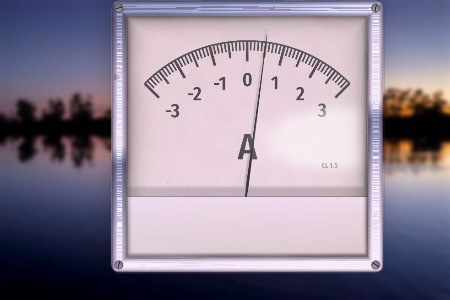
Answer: 0.5 A
